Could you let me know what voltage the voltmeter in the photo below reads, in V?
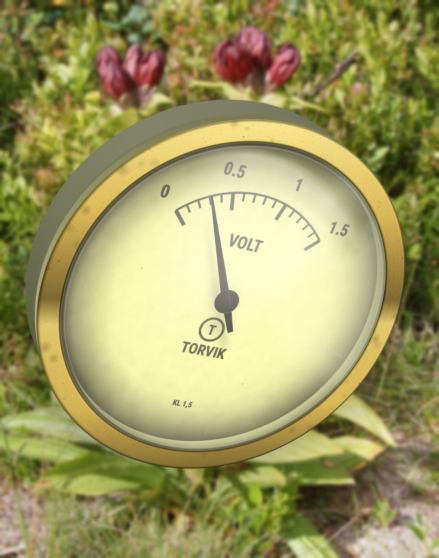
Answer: 0.3 V
